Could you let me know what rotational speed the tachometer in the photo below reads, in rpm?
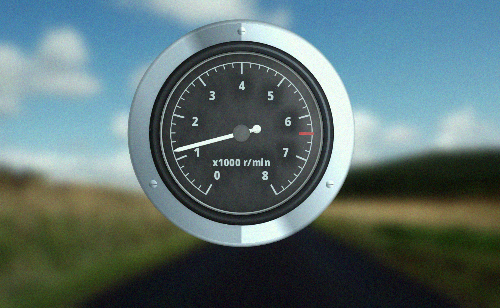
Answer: 1200 rpm
